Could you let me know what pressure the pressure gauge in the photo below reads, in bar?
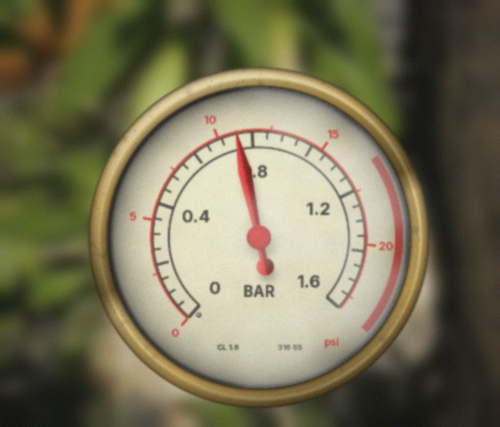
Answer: 0.75 bar
